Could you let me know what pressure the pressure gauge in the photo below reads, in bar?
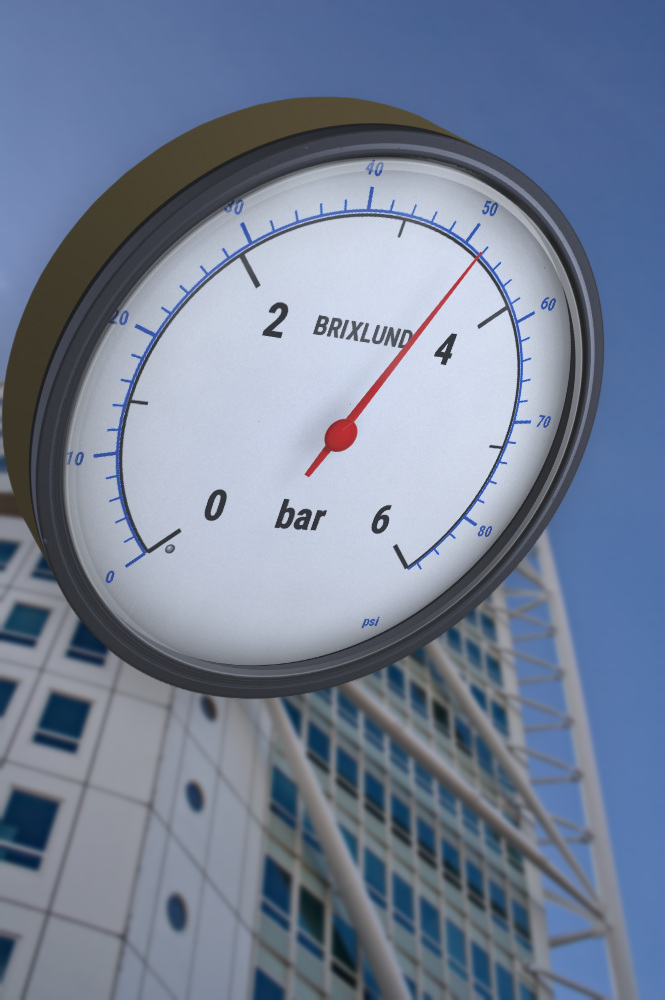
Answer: 3.5 bar
